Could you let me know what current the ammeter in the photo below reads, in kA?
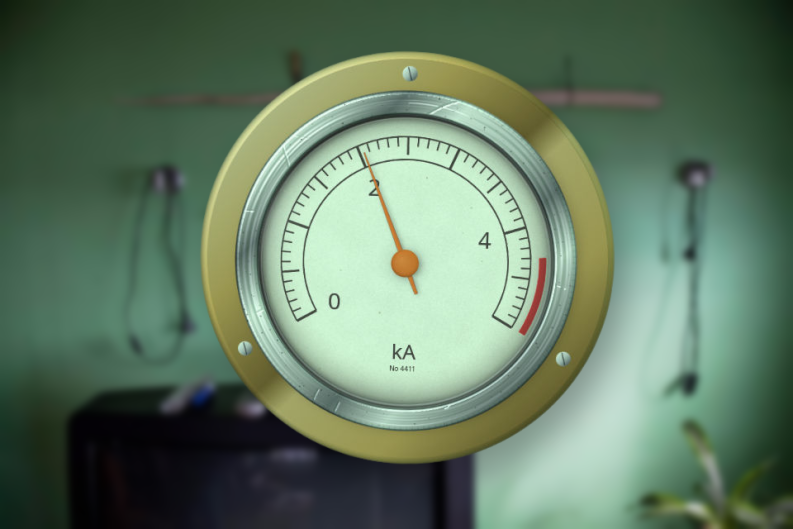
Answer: 2.05 kA
